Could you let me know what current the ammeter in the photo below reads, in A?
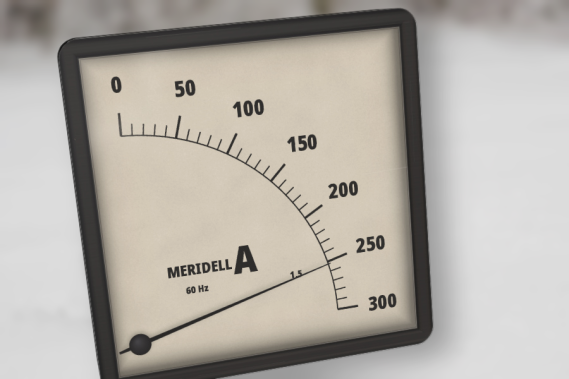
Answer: 250 A
